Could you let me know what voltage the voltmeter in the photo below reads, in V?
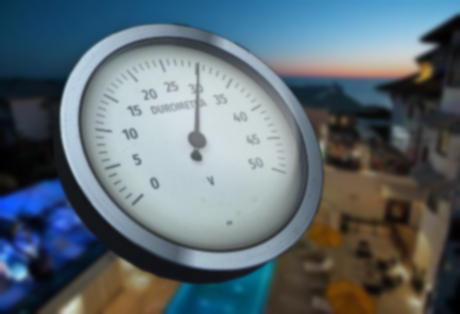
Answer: 30 V
